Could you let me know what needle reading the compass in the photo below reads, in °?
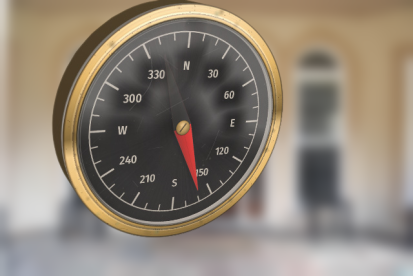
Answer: 160 °
